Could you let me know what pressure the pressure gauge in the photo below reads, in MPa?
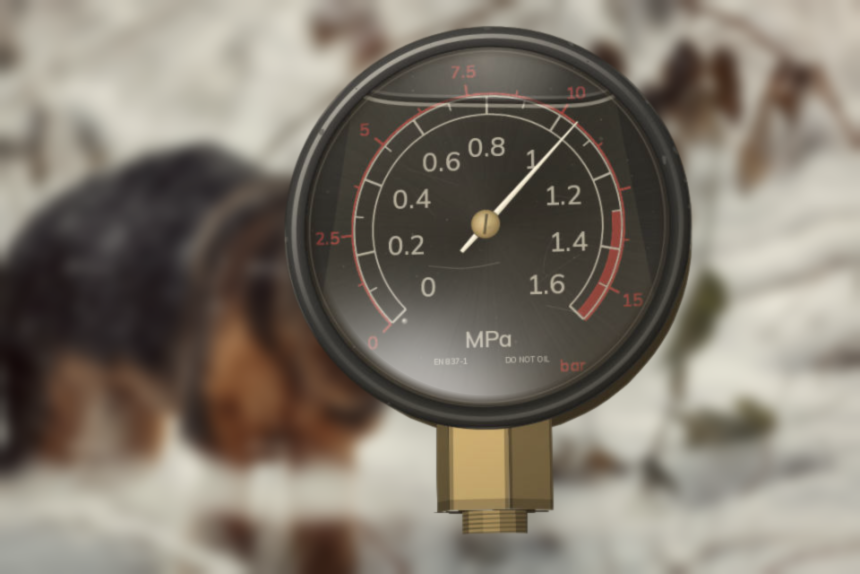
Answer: 1.05 MPa
